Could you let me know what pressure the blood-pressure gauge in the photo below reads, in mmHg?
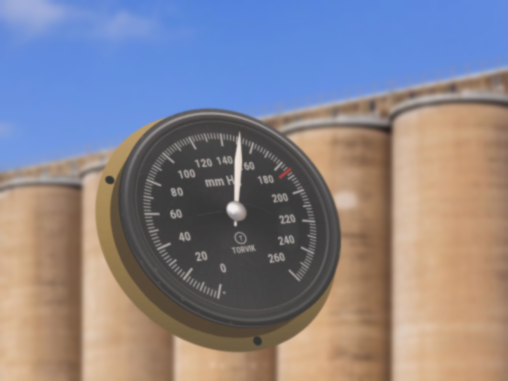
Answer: 150 mmHg
